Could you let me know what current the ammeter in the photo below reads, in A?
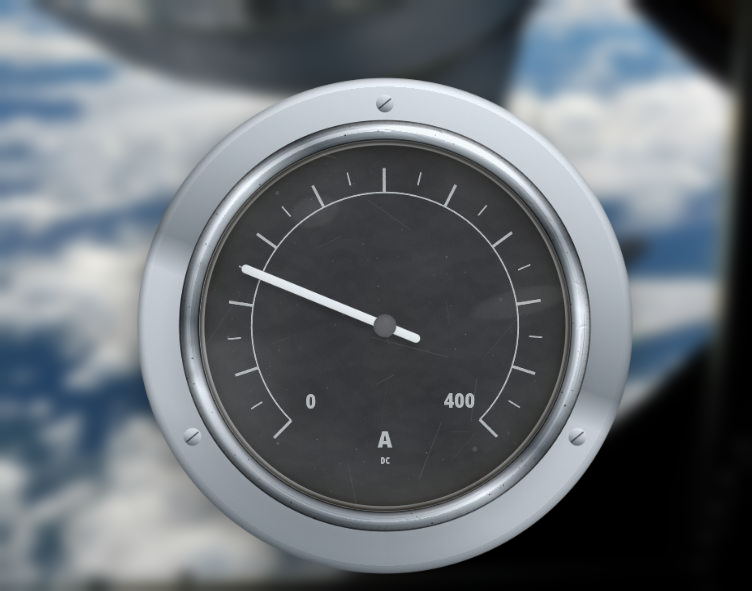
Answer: 100 A
